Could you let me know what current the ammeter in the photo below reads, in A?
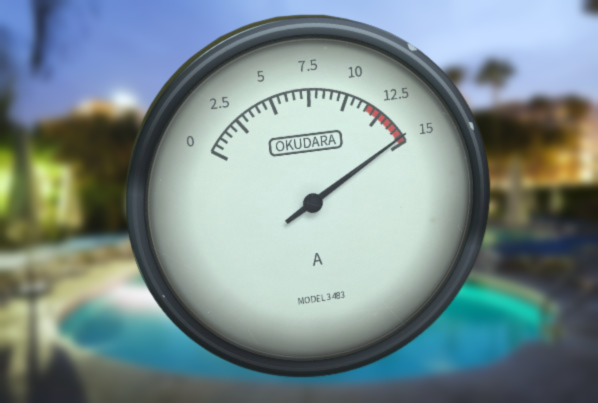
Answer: 14.5 A
